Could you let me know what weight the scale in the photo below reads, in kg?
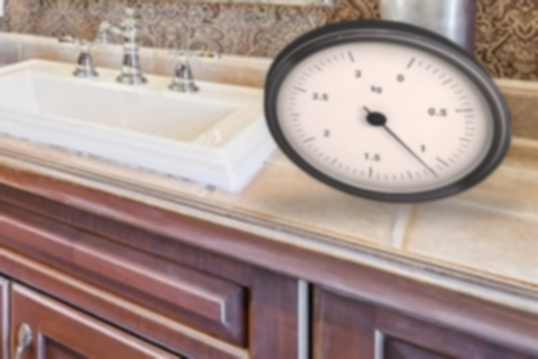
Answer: 1.1 kg
